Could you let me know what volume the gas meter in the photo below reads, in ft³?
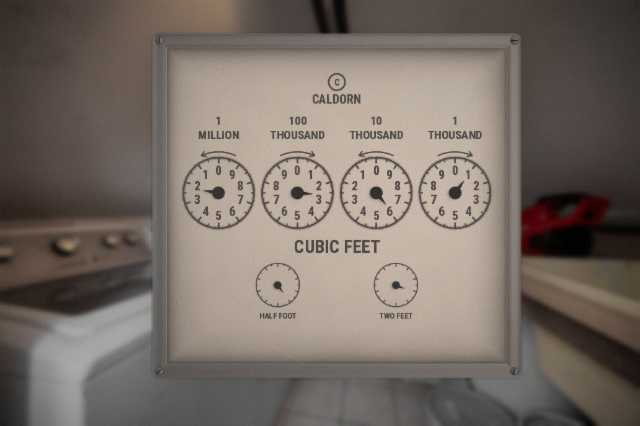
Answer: 226100 ft³
